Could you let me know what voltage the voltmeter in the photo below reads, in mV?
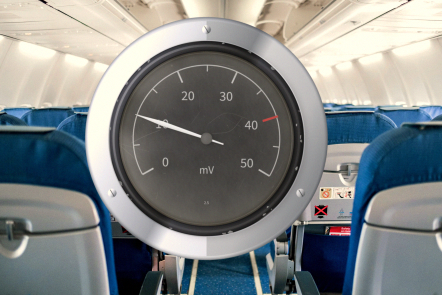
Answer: 10 mV
